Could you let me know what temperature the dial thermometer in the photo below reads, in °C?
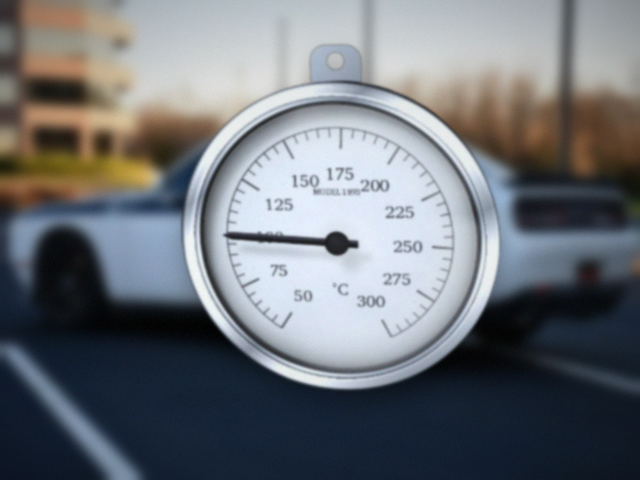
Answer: 100 °C
